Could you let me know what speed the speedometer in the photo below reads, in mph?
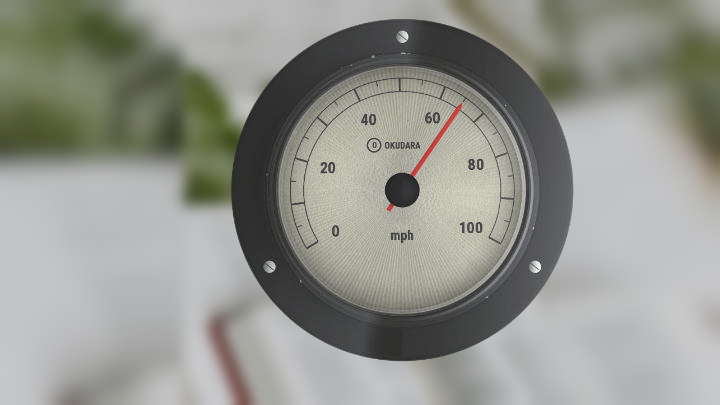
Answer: 65 mph
